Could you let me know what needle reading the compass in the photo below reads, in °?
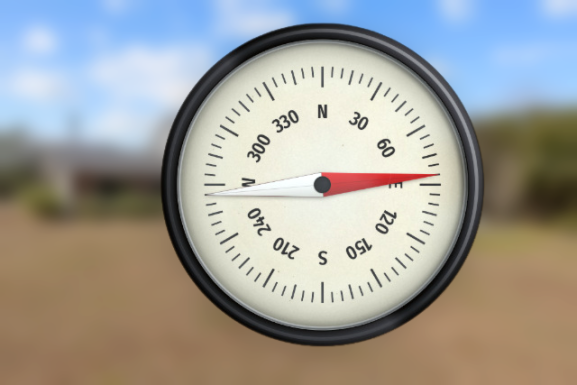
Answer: 85 °
